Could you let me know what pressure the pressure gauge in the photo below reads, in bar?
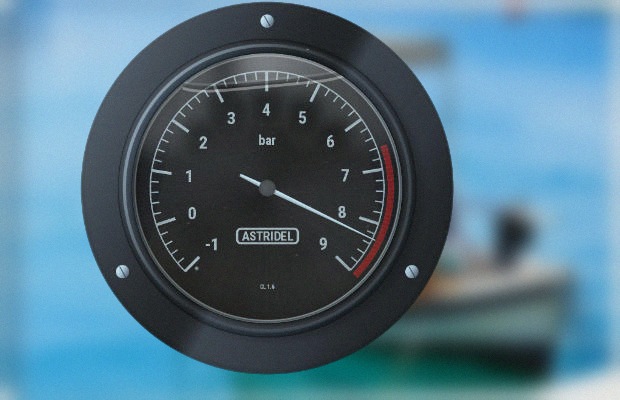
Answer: 8.3 bar
